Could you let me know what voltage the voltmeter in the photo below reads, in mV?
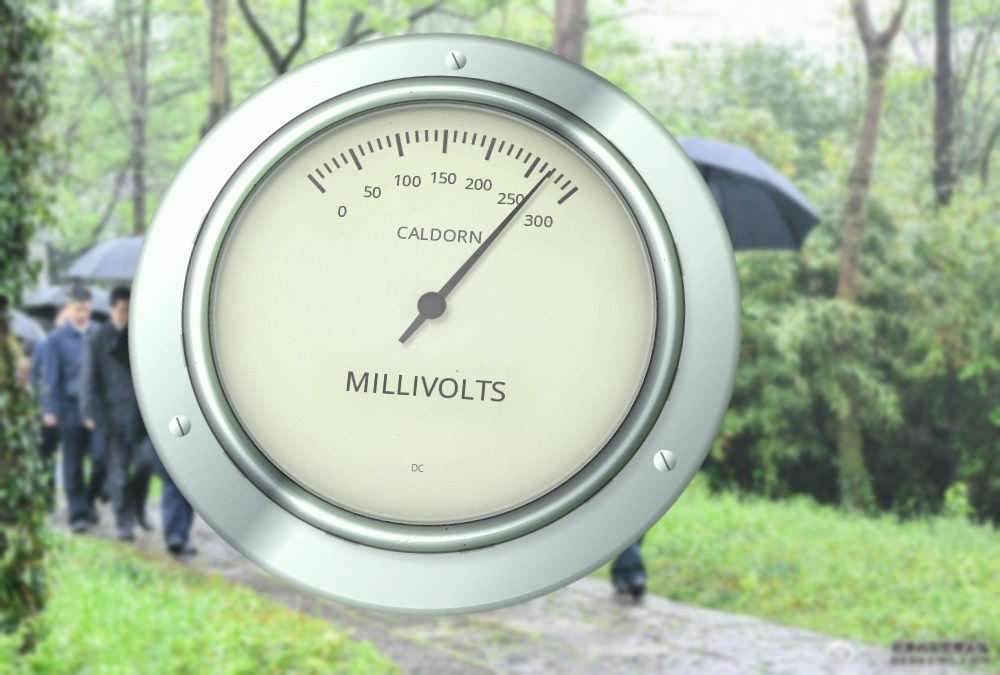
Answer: 270 mV
